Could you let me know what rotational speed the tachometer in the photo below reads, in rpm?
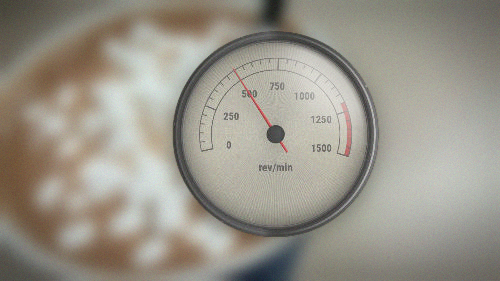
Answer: 500 rpm
